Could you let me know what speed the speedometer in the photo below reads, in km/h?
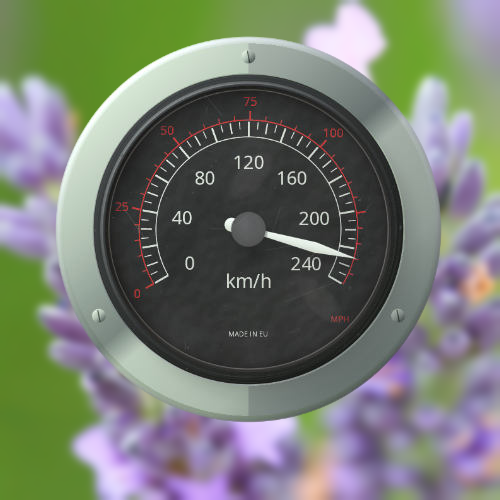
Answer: 225 km/h
